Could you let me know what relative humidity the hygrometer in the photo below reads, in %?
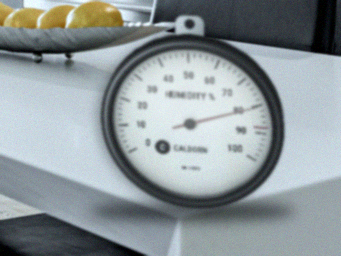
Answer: 80 %
